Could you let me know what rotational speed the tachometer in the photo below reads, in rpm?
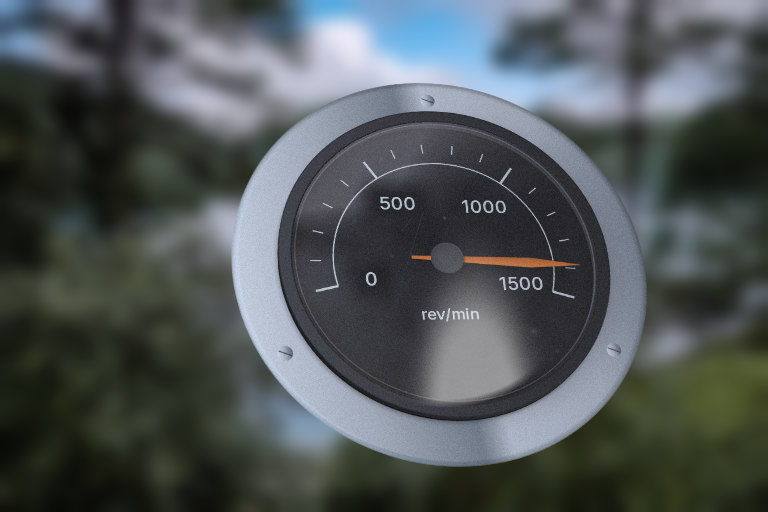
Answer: 1400 rpm
